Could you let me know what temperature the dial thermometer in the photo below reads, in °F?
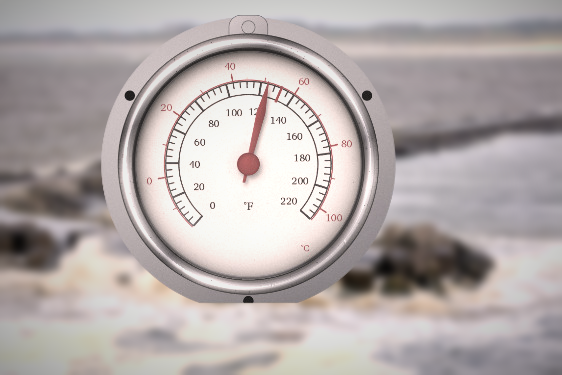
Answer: 124 °F
